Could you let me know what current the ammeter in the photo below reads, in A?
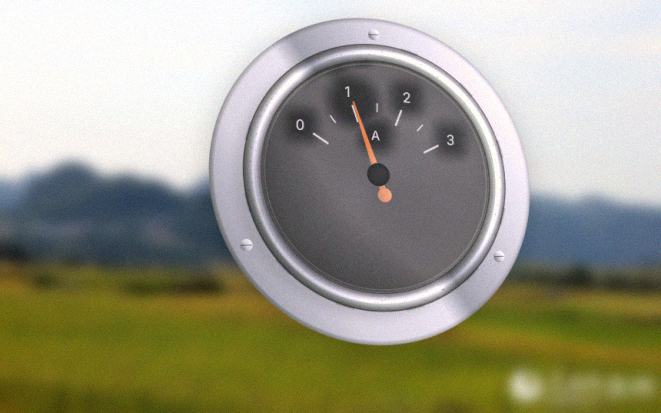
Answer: 1 A
